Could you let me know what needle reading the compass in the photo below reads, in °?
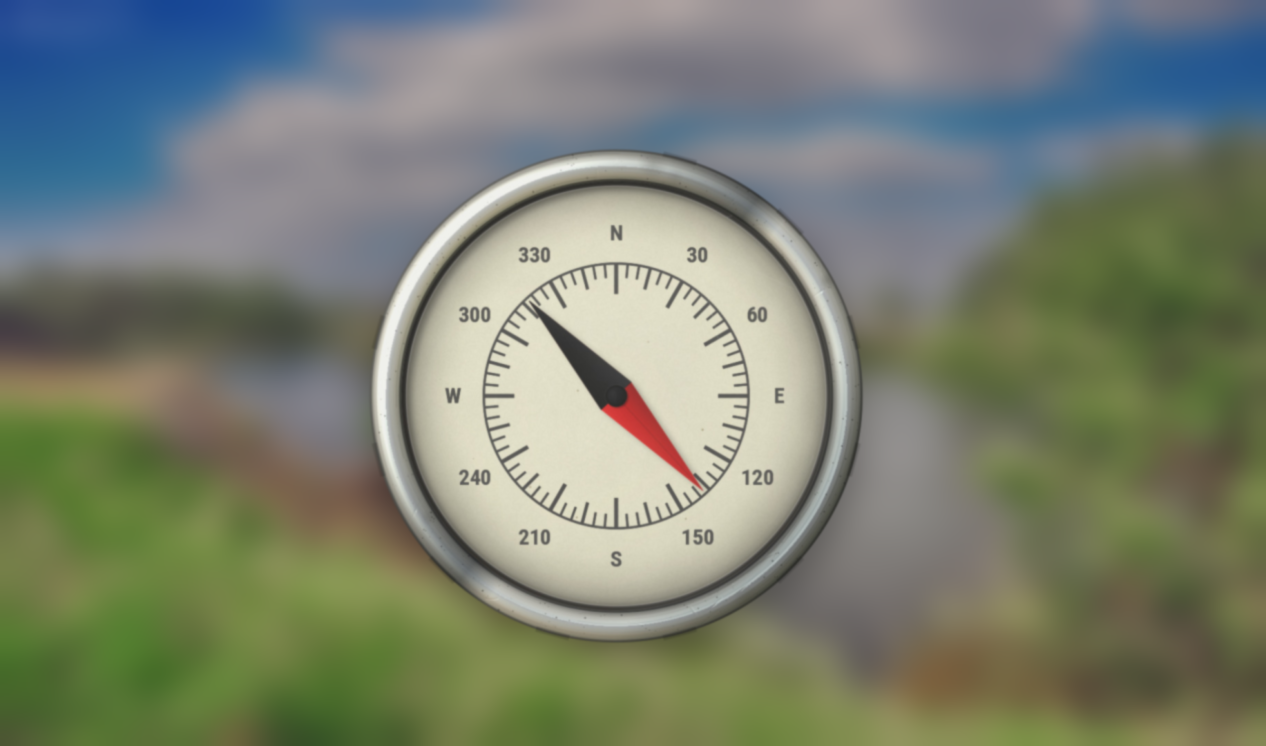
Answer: 137.5 °
